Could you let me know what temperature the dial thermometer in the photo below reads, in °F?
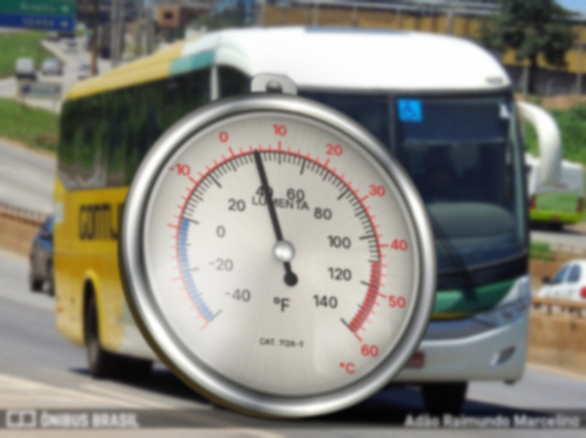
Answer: 40 °F
